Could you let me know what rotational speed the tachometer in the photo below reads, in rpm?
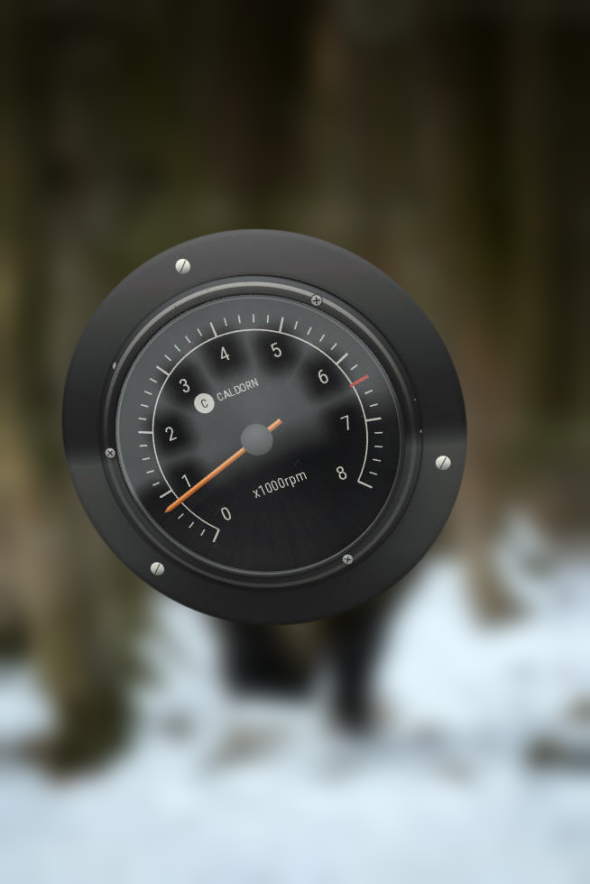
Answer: 800 rpm
